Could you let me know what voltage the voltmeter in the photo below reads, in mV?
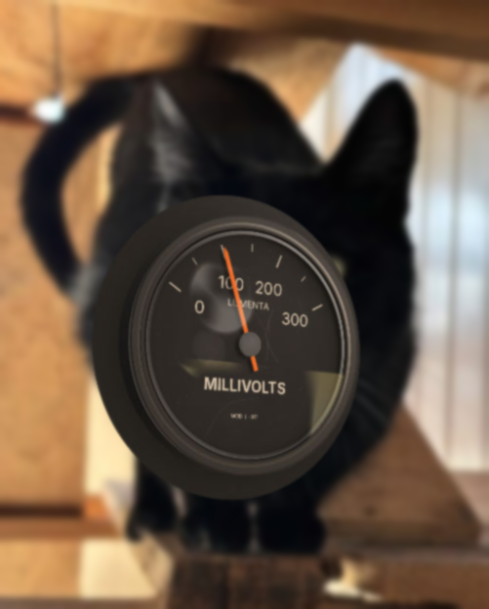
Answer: 100 mV
